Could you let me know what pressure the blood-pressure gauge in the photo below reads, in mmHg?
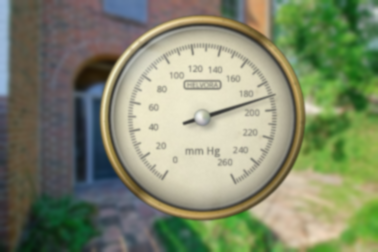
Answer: 190 mmHg
